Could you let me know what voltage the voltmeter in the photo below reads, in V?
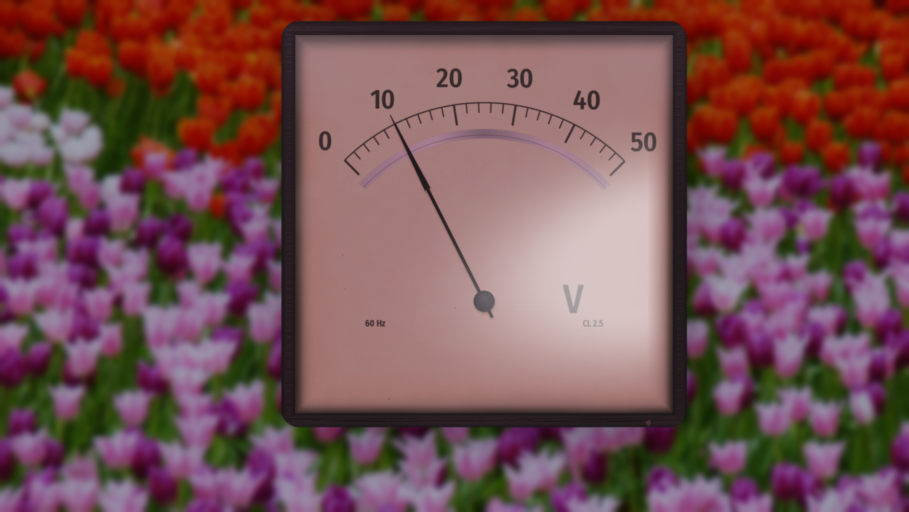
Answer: 10 V
